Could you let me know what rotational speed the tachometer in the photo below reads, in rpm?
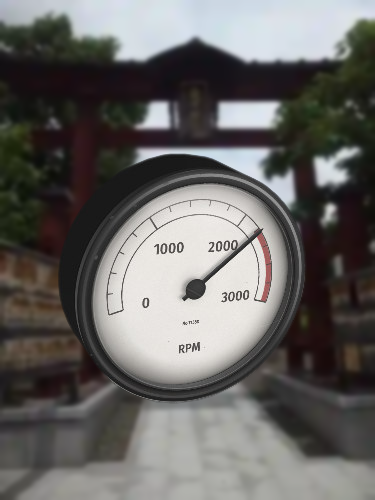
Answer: 2200 rpm
